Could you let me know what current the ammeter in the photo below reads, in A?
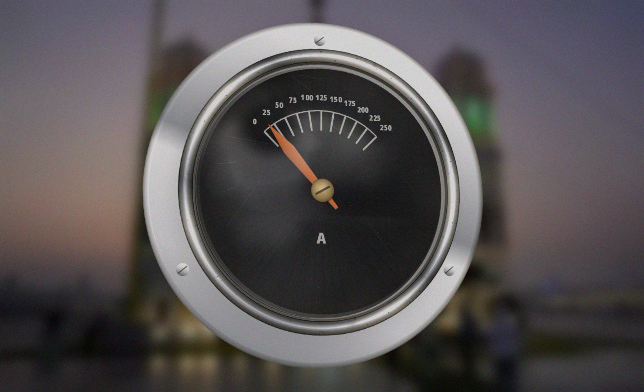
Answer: 12.5 A
